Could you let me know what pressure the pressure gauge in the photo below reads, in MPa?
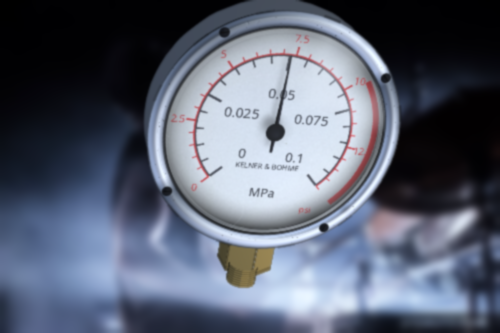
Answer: 0.05 MPa
